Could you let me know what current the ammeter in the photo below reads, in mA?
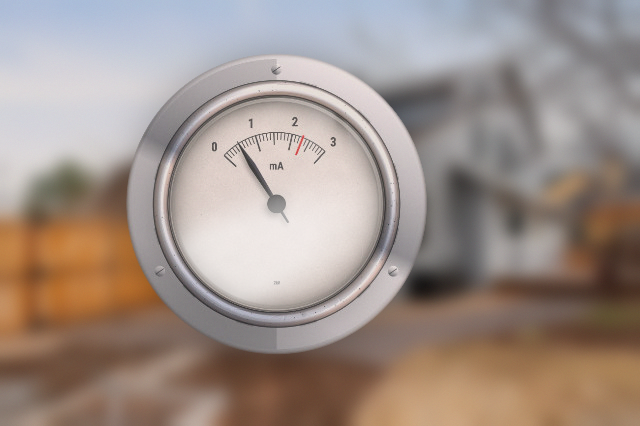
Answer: 0.5 mA
